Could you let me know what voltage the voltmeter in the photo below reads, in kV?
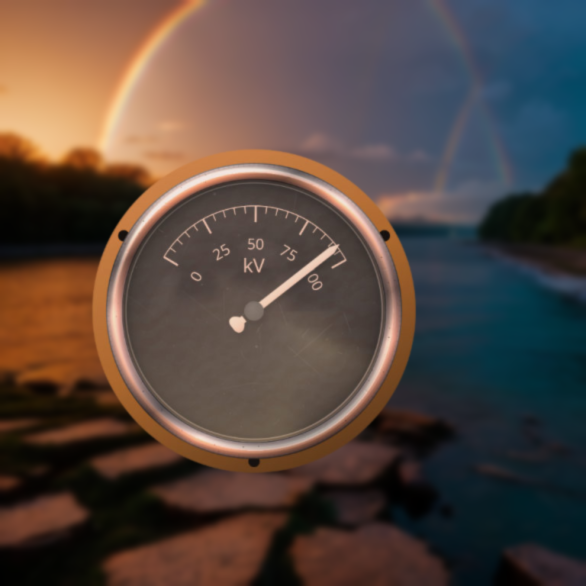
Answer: 92.5 kV
